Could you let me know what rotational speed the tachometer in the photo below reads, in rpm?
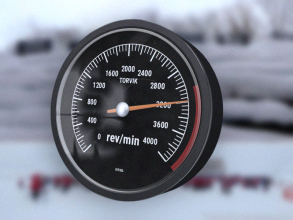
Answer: 3200 rpm
